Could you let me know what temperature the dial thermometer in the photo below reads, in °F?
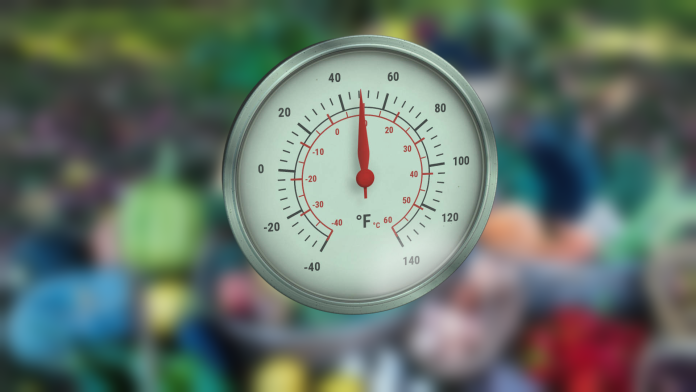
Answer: 48 °F
